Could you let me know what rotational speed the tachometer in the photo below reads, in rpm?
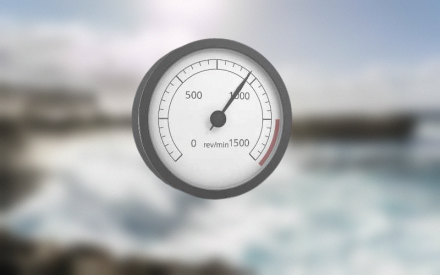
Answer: 950 rpm
